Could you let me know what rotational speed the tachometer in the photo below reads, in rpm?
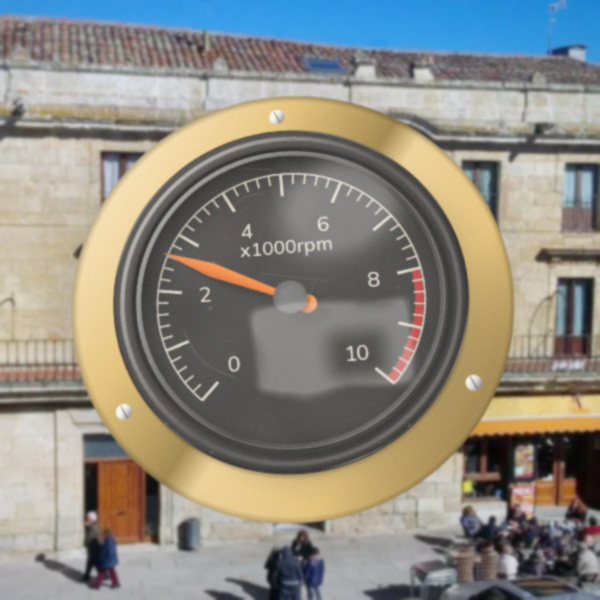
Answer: 2600 rpm
